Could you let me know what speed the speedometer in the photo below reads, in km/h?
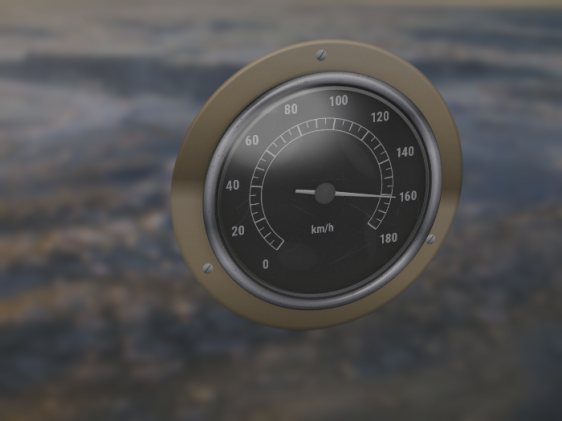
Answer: 160 km/h
